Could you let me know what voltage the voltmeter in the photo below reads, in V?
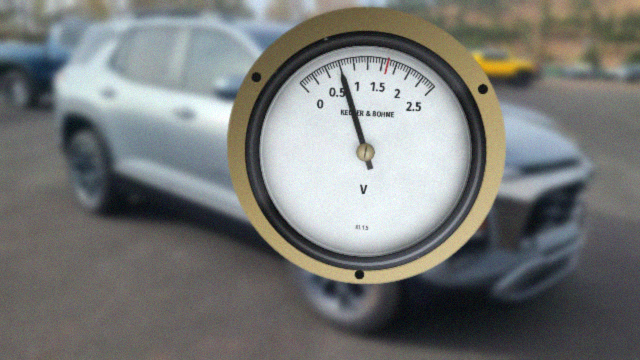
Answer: 0.75 V
